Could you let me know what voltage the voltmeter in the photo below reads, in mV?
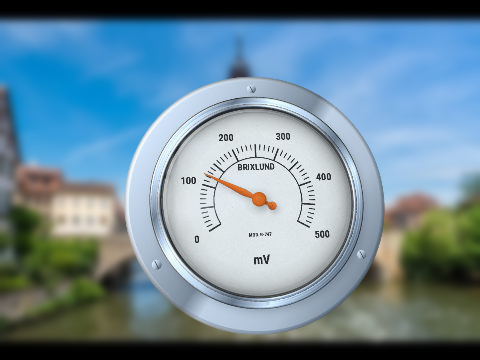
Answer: 120 mV
